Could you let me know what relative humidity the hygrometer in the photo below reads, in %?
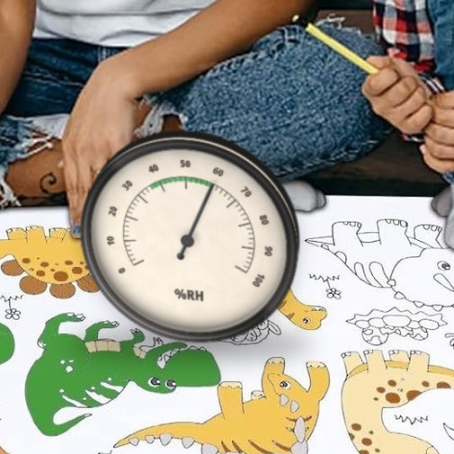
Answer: 60 %
